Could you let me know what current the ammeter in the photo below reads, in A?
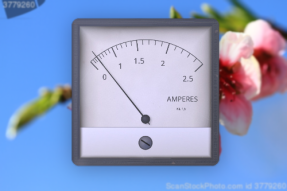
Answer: 0.5 A
